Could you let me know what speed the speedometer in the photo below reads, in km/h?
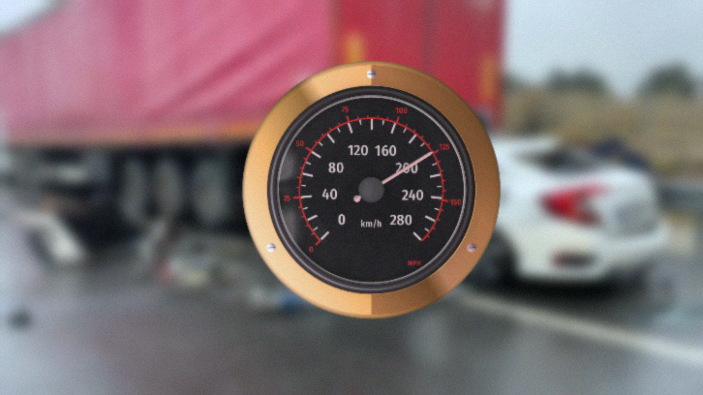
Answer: 200 km/h
